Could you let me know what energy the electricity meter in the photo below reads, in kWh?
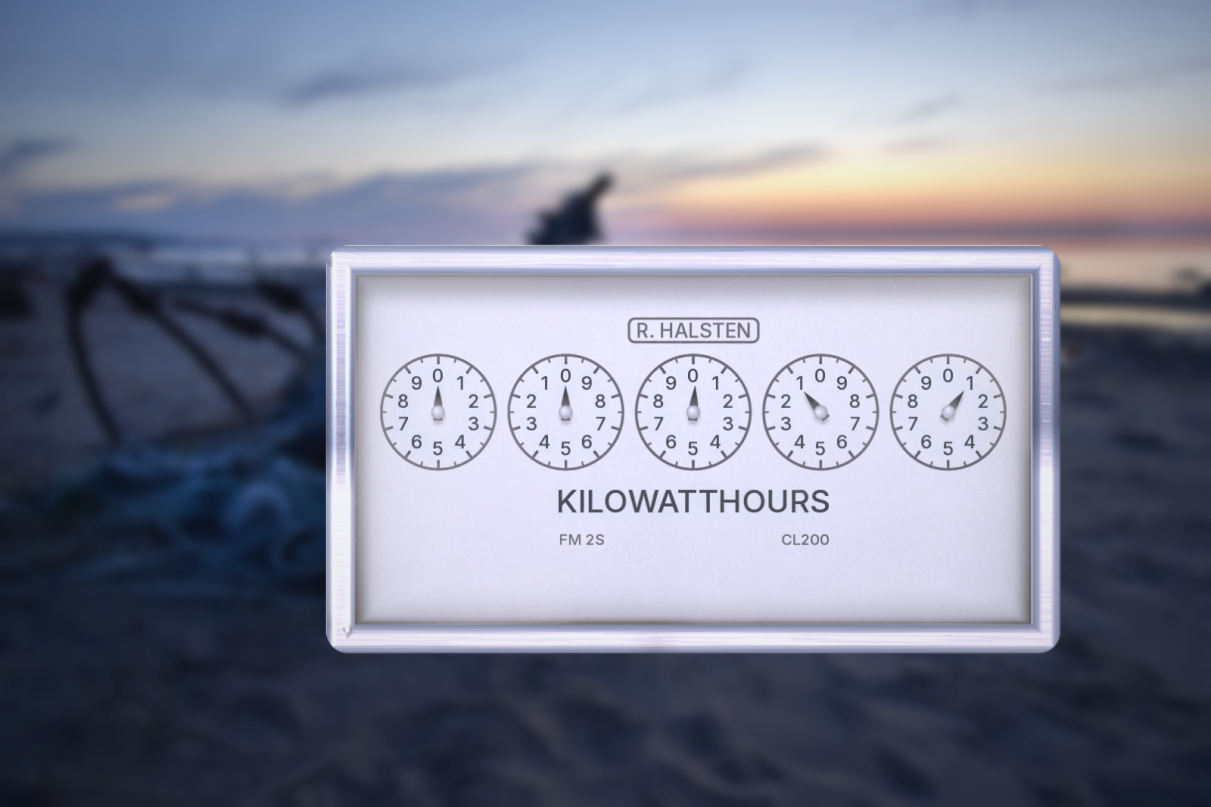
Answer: 11 kWh
